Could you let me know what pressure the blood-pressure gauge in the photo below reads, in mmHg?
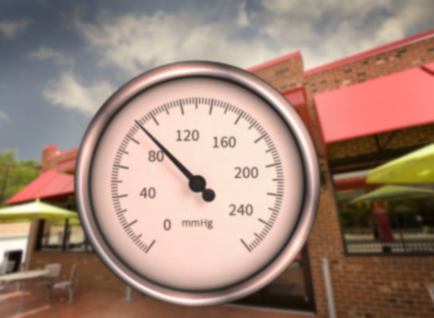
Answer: 90 mmHg
